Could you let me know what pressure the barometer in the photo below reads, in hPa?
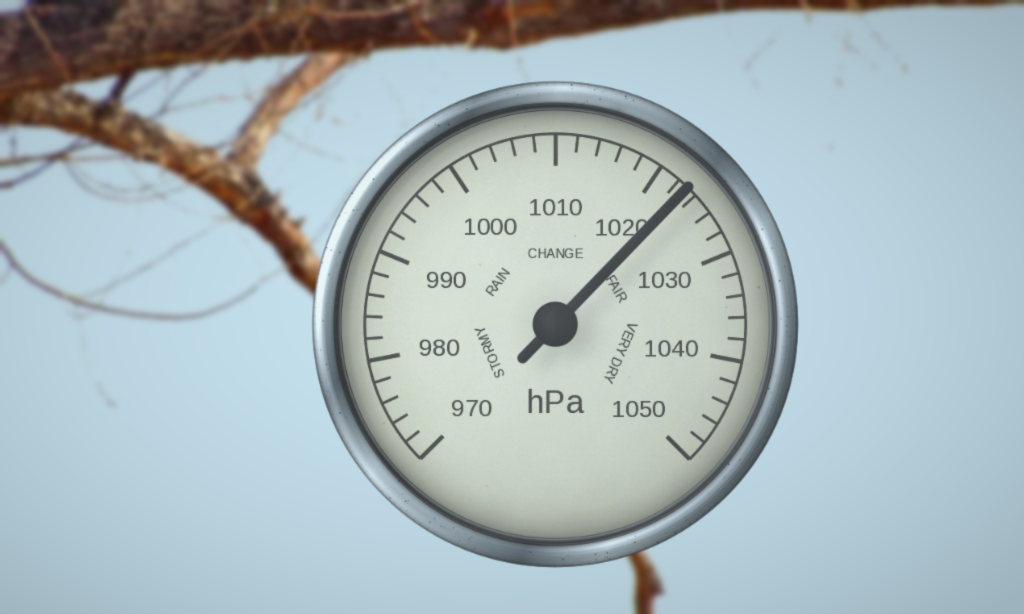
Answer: 1023 hPa
